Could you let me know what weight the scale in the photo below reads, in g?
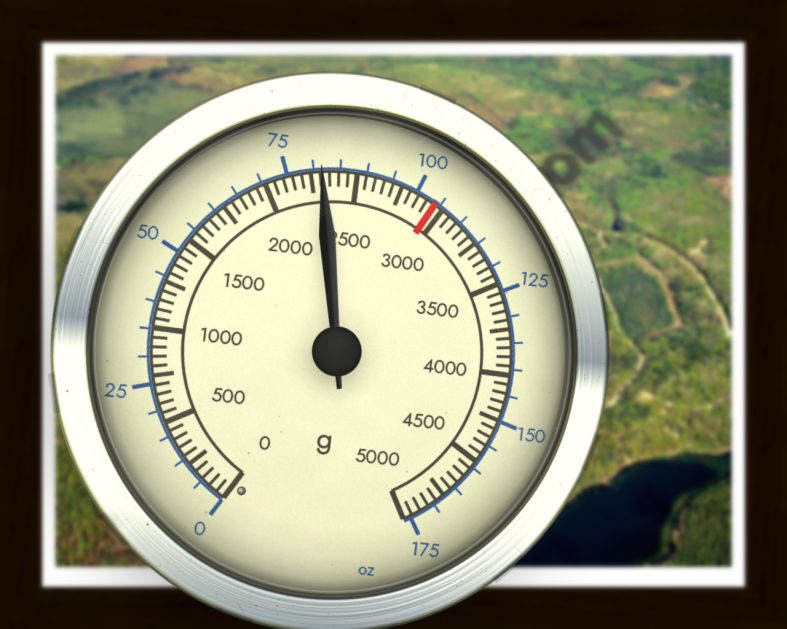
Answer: 2300 g
